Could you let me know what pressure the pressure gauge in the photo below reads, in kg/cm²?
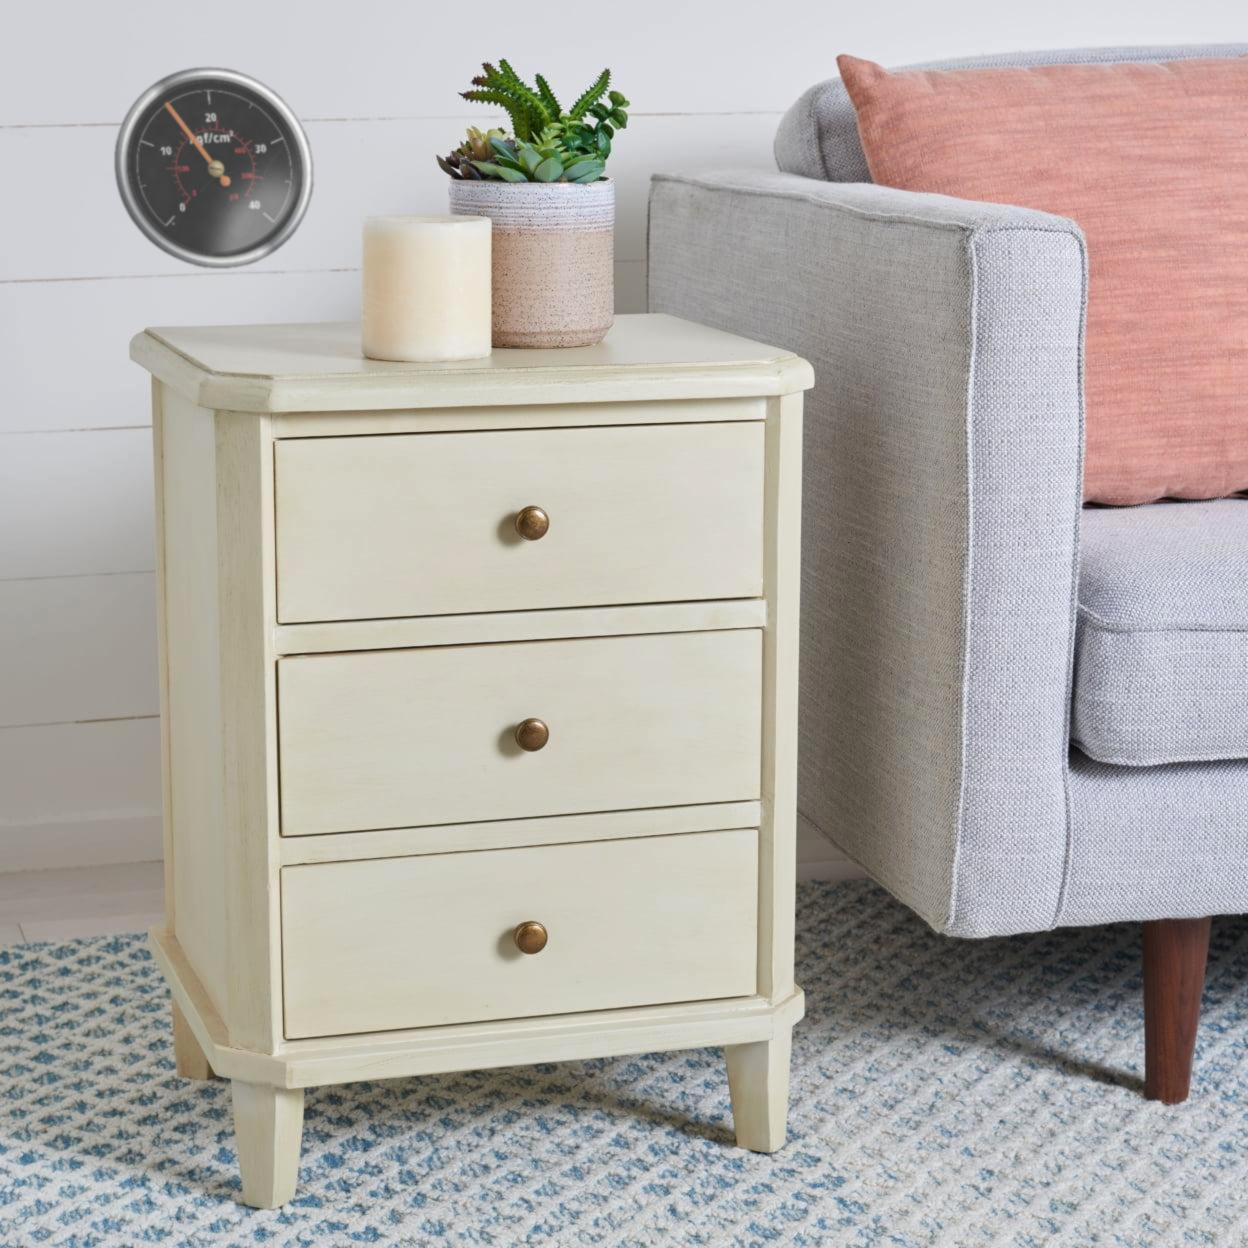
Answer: 15 kg/cm²
